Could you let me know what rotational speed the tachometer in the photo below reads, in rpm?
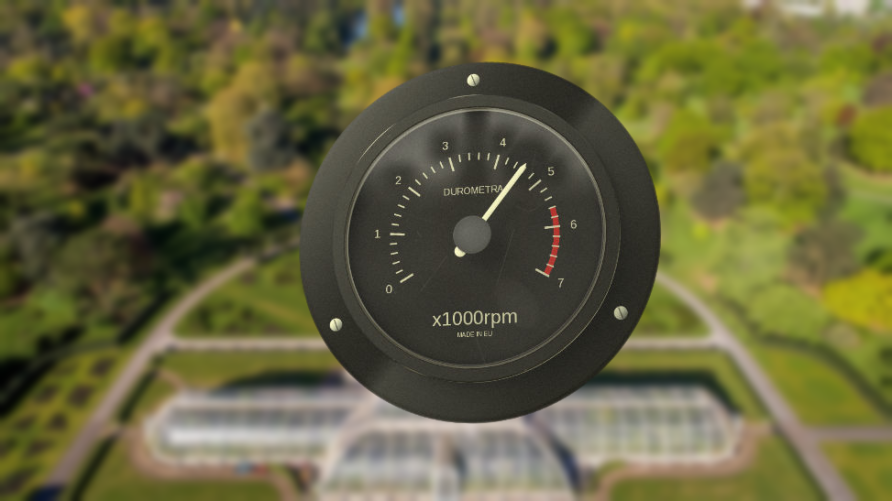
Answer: 4600 rpm
